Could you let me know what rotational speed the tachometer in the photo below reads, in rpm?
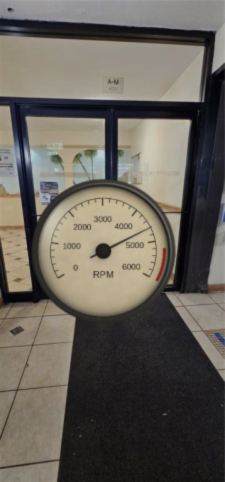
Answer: 4600 rpm
